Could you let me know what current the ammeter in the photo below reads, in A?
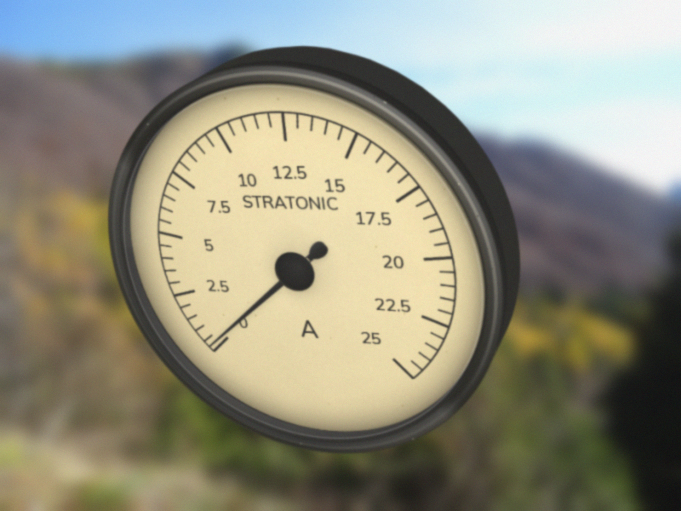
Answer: 0.25 A
